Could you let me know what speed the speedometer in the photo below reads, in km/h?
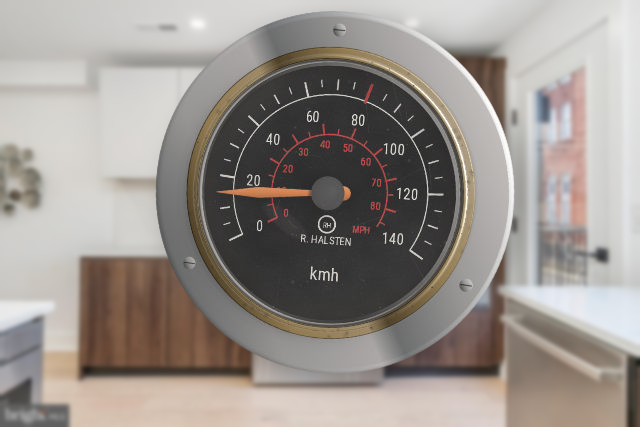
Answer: 15 km/h
